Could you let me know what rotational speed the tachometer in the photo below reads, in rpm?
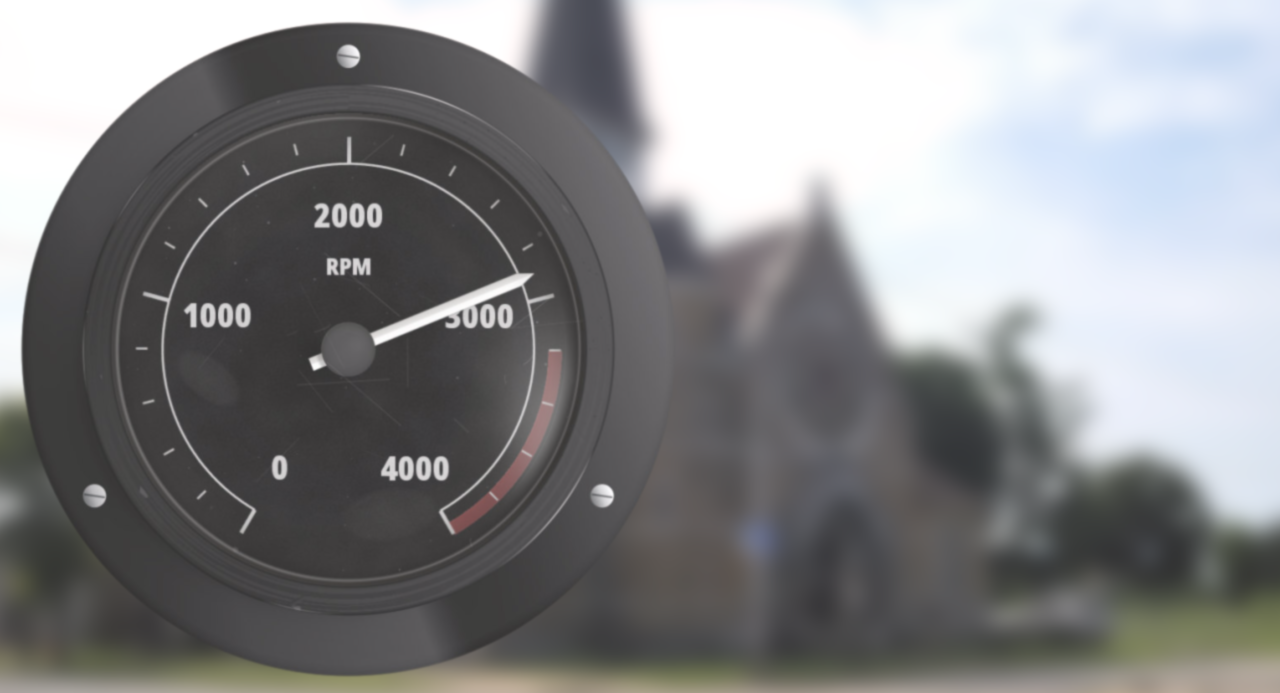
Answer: 2900 rpm
